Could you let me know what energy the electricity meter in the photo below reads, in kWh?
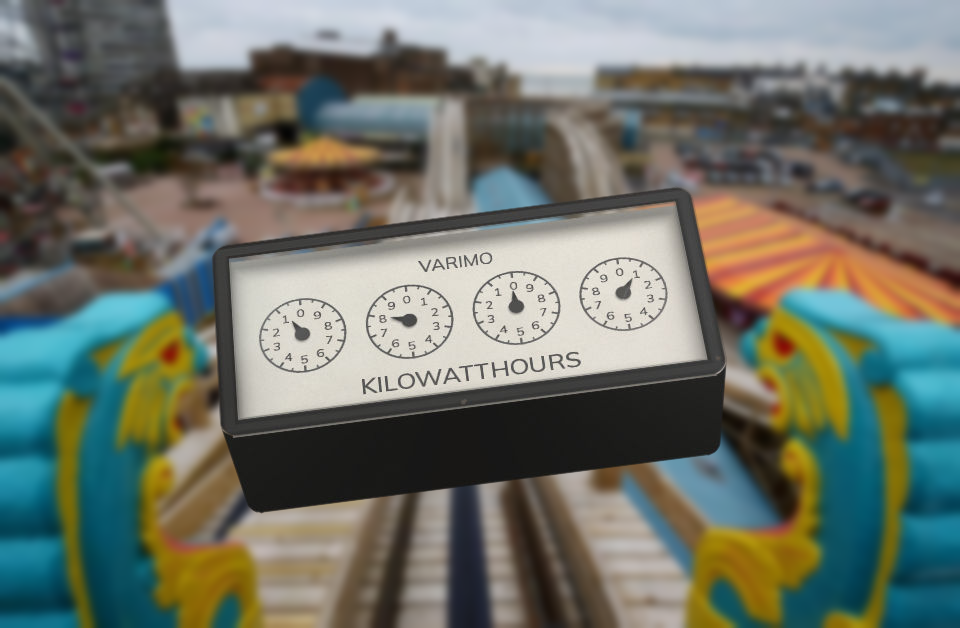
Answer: 801 kWh
